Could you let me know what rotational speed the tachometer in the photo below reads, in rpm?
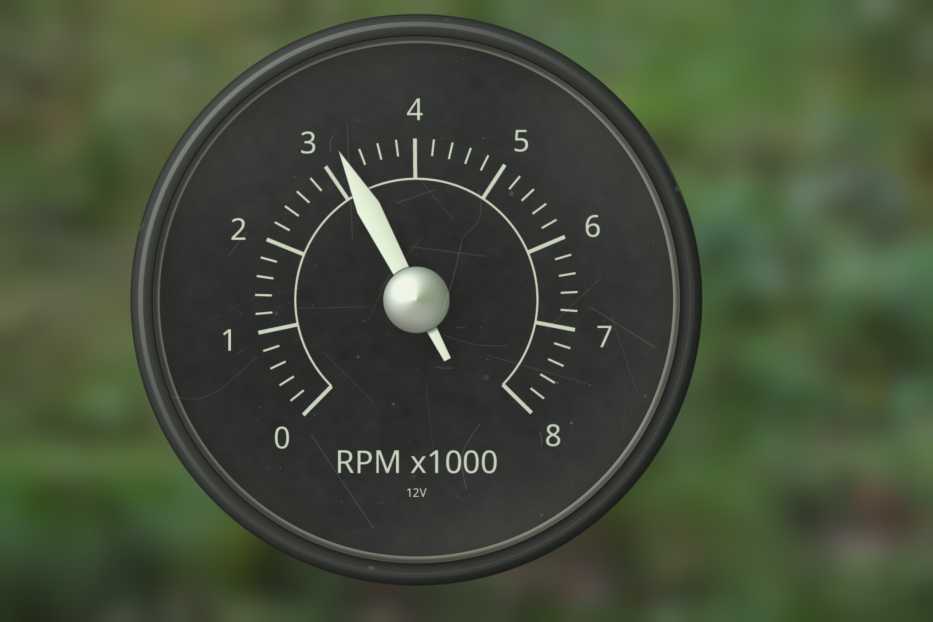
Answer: 3200 rpm
